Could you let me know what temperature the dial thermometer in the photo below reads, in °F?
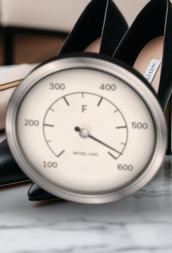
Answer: 575 °F
